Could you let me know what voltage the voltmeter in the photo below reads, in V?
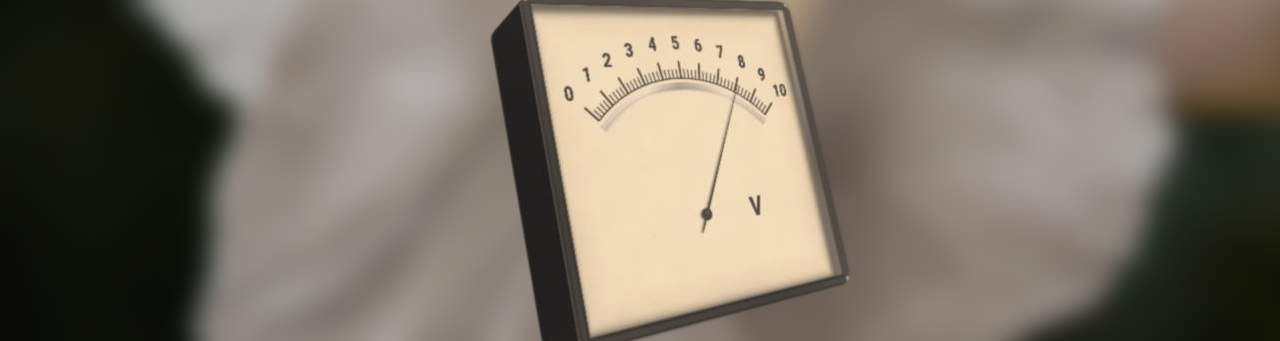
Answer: 8 V
